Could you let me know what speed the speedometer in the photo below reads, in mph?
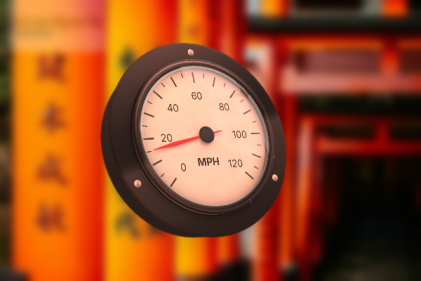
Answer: 15 mph
